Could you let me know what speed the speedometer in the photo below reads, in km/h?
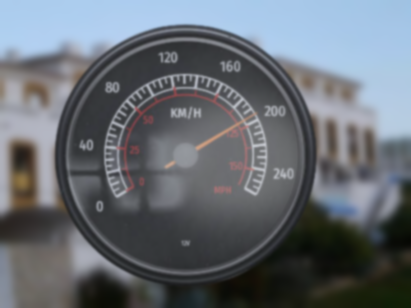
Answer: 195 km/h
